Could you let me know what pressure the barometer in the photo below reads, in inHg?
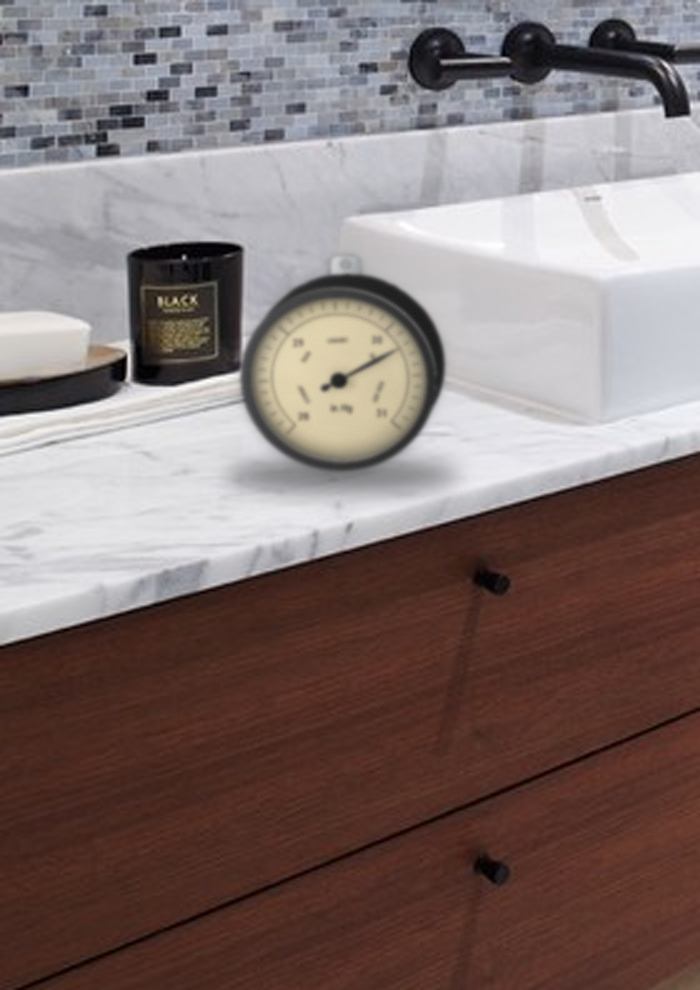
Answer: 30.2 inHg
